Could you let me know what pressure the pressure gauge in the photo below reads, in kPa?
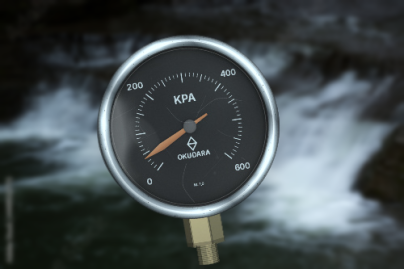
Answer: 40 kPa
